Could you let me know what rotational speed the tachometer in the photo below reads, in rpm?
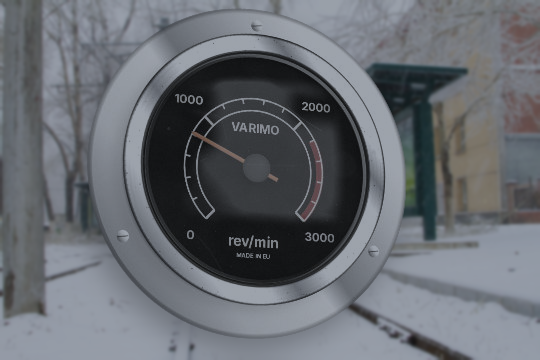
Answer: 800 rpm
